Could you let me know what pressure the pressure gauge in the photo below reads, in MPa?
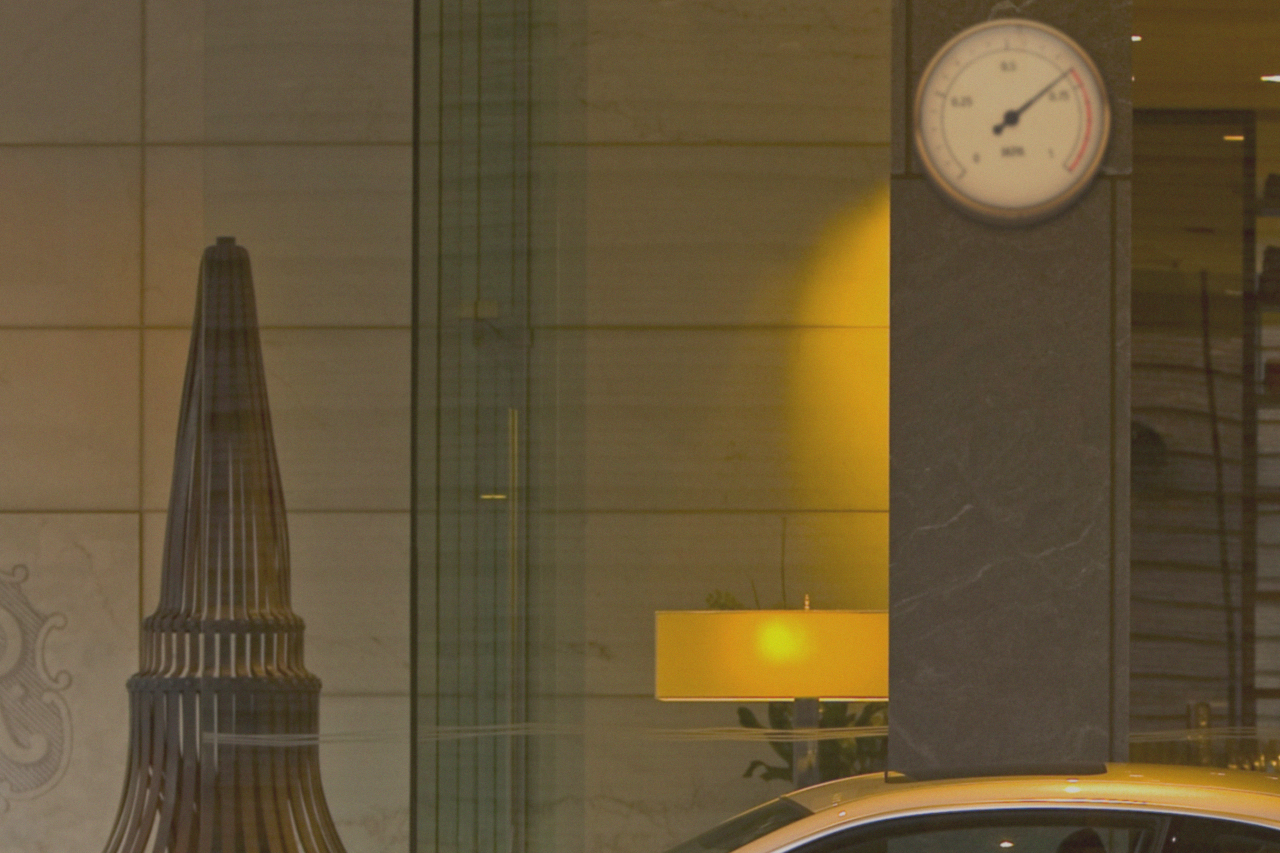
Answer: 0.7 MPa
